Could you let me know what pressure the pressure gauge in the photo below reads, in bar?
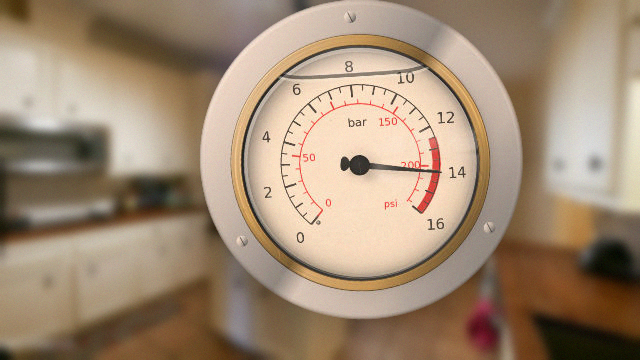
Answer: 14 bar
